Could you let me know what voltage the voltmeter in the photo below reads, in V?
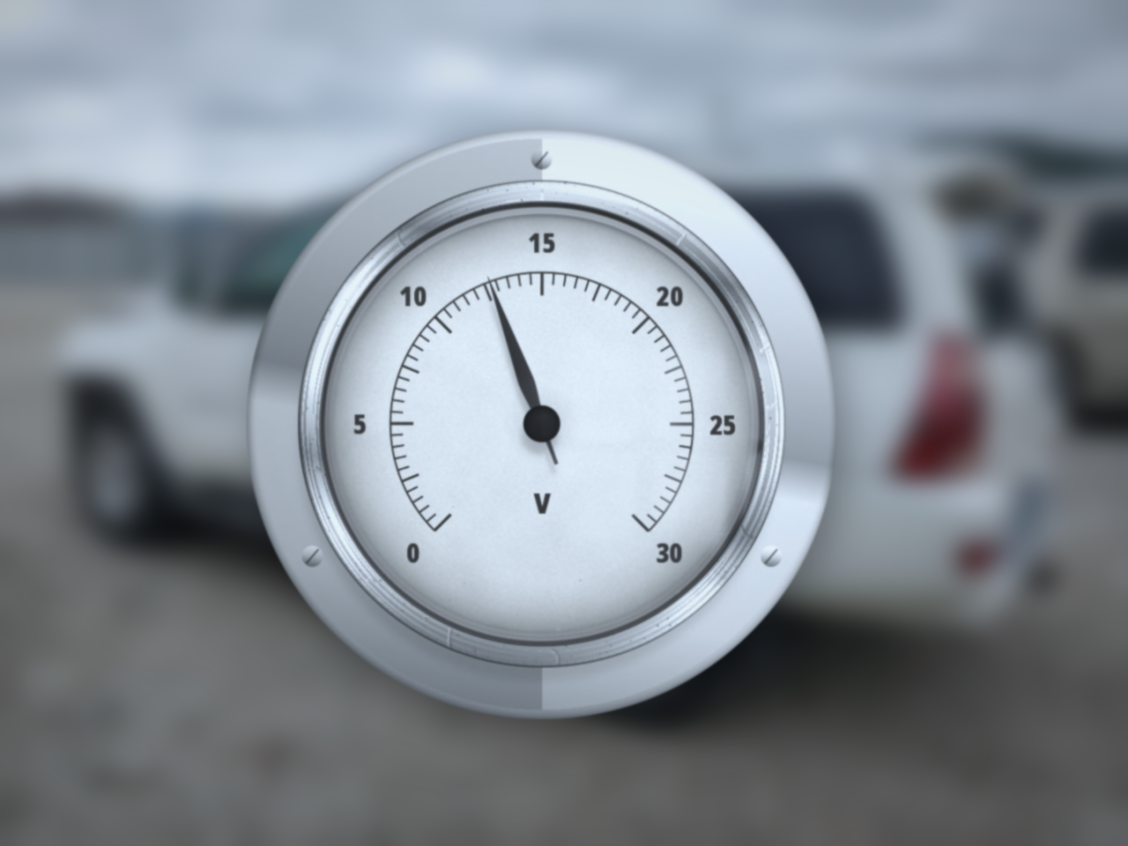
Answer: 12.75 V
